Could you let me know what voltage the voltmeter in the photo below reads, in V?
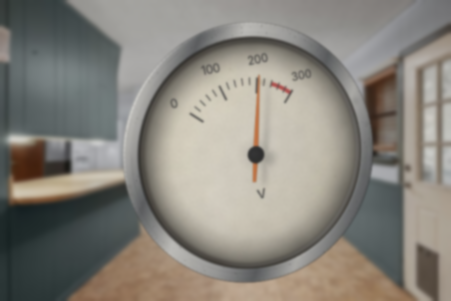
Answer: 200 V
